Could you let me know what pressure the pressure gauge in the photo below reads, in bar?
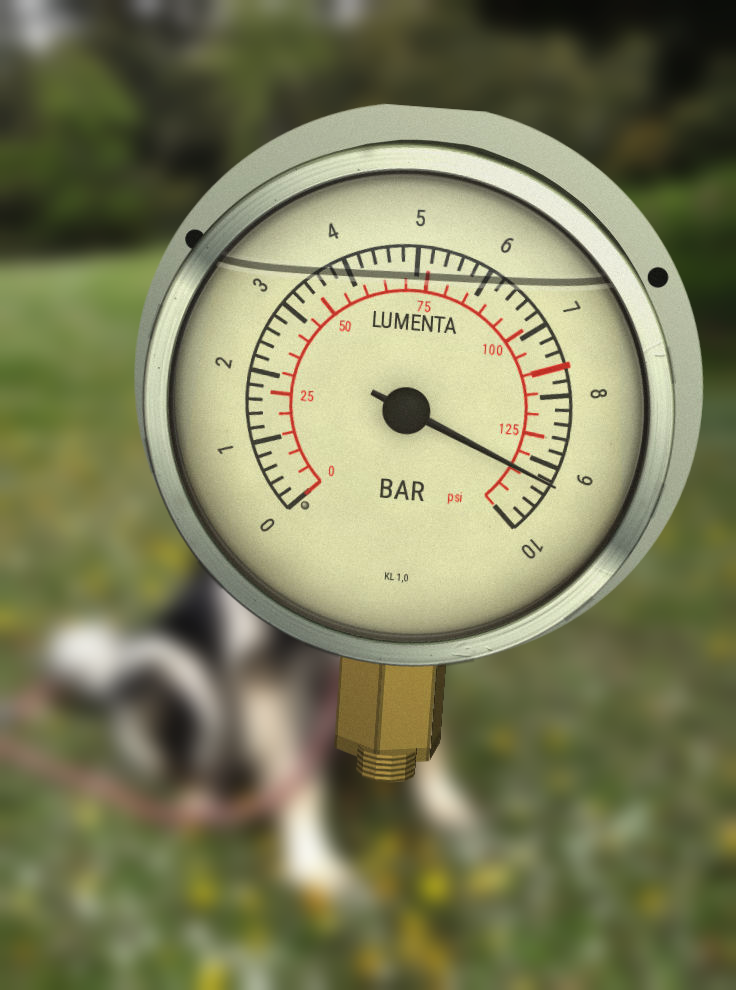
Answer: 9.2 bar
